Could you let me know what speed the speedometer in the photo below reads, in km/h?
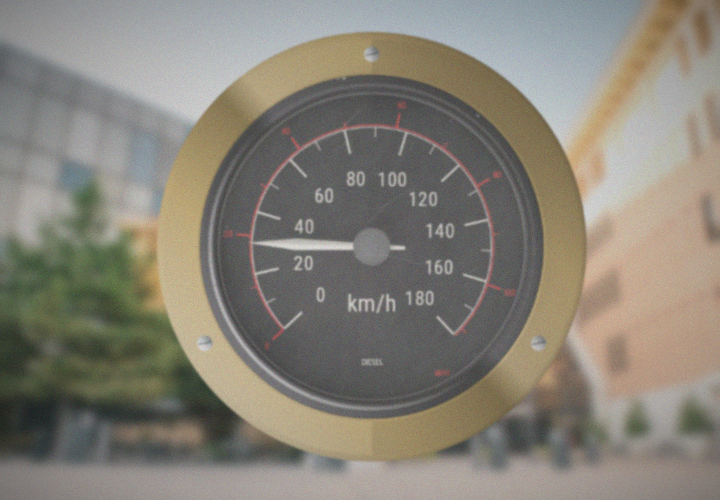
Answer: 30 km/h
